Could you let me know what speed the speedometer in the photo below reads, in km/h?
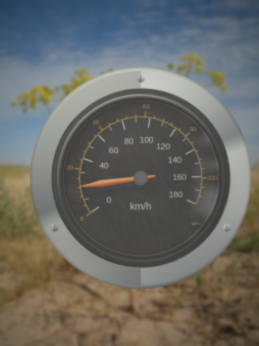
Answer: 20 km/h
